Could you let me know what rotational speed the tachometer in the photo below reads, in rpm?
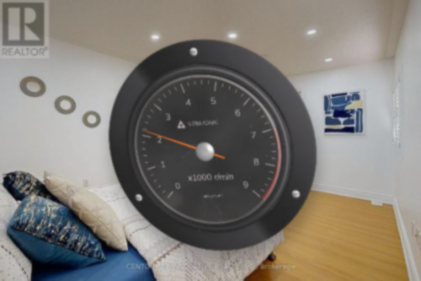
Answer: 2200 rpm
